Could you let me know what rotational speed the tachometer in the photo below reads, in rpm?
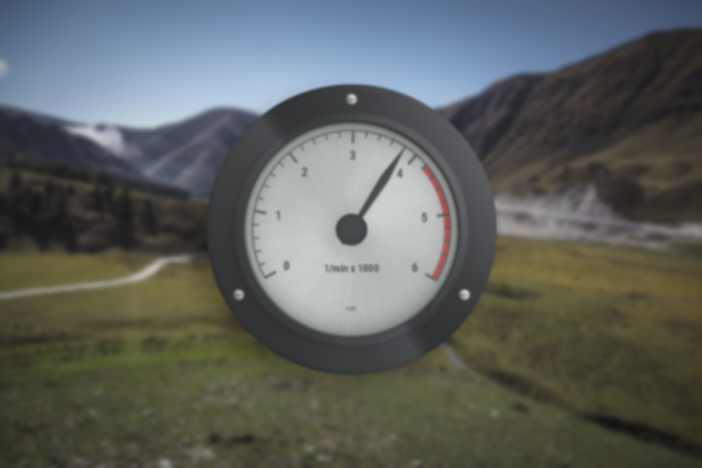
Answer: 3800 rpm
